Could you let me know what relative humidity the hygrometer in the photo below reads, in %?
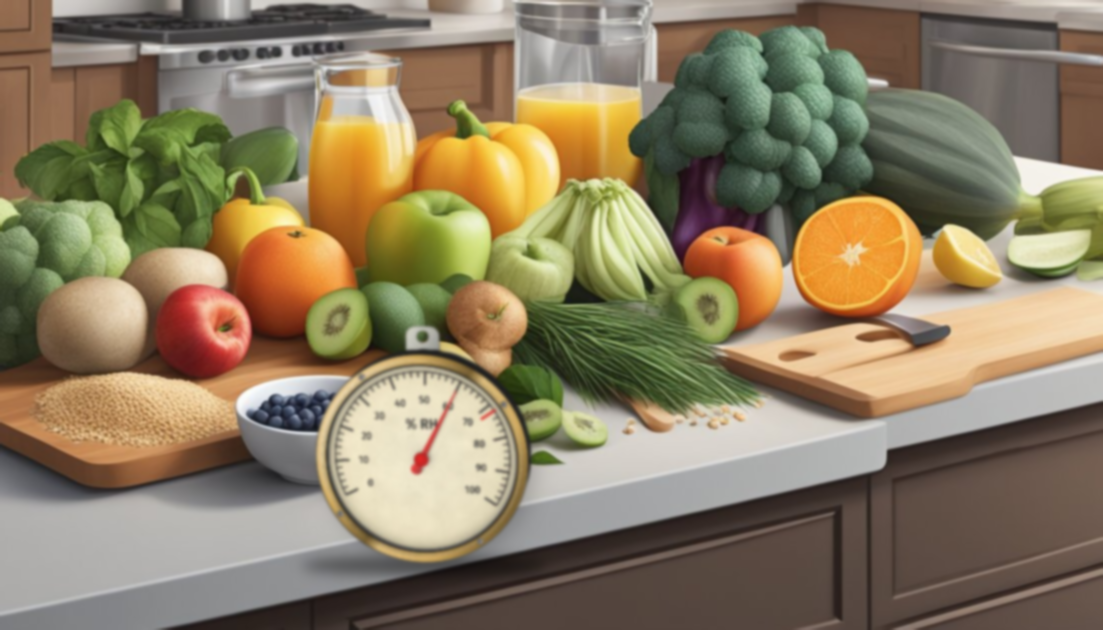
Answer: 60 %
